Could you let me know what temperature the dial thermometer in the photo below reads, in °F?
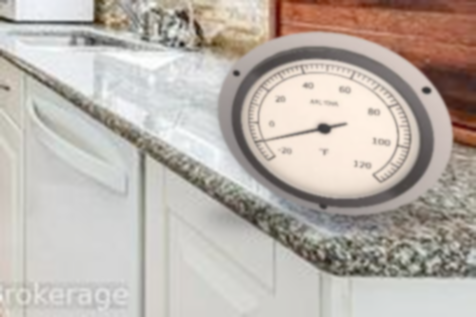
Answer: -10 °F
